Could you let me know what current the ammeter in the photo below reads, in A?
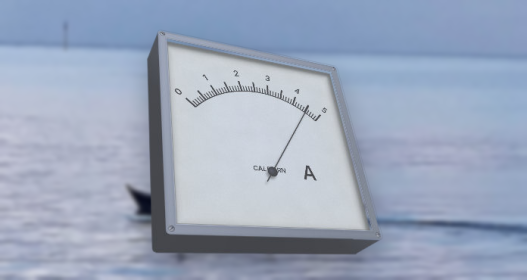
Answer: 4.5 A
